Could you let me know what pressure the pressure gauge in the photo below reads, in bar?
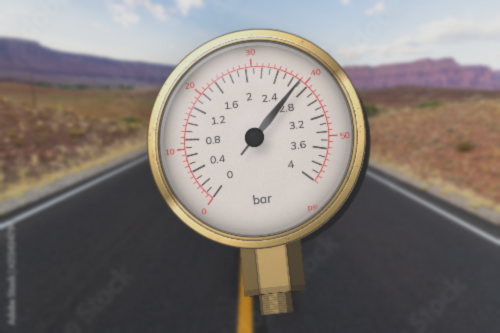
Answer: 2.7 bar
